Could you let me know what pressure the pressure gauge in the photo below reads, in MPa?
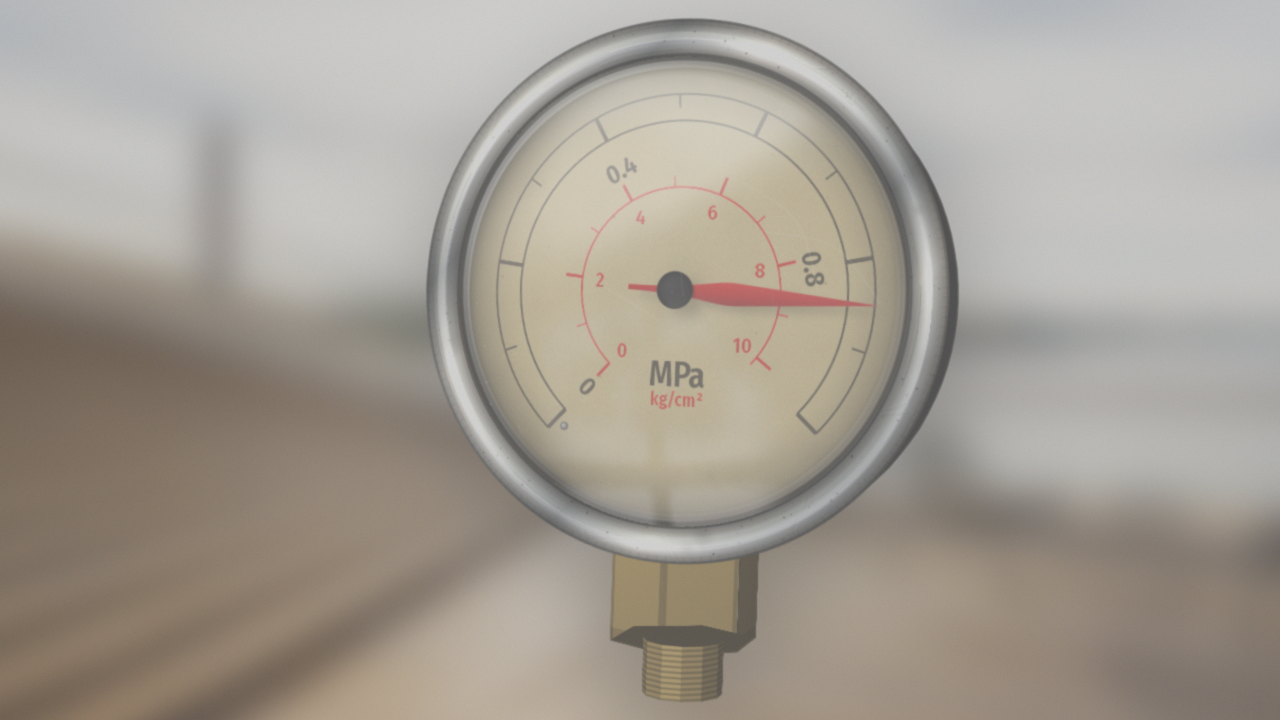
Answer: 0.85 MPa
